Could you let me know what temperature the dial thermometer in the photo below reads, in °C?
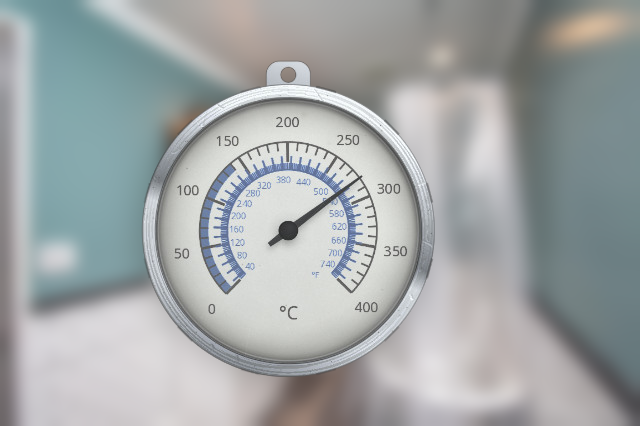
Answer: 280 °C
